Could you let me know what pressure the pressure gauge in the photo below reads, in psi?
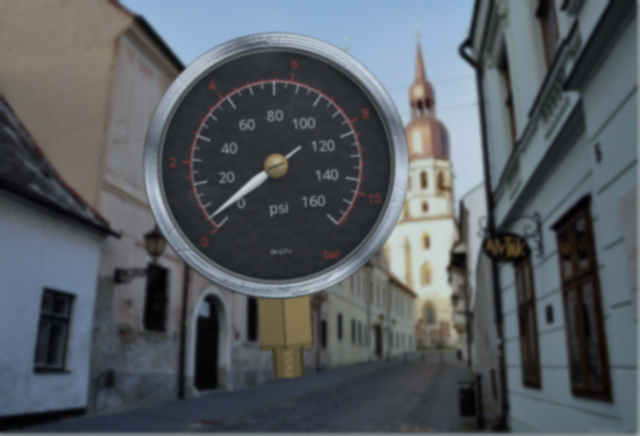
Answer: 5 psi
